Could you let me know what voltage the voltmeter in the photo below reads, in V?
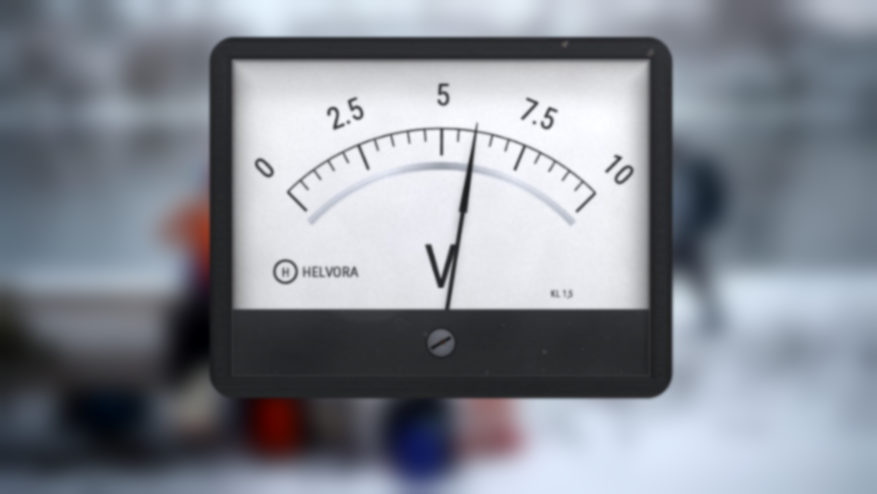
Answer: 6 V
